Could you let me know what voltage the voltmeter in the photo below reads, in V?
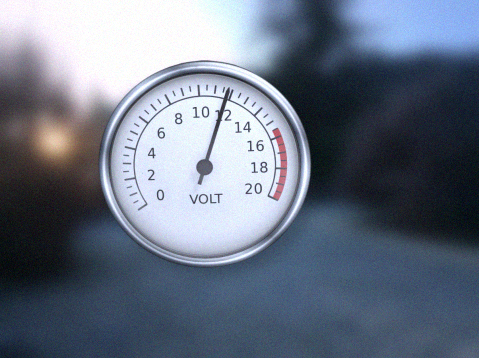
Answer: 11.75 V
